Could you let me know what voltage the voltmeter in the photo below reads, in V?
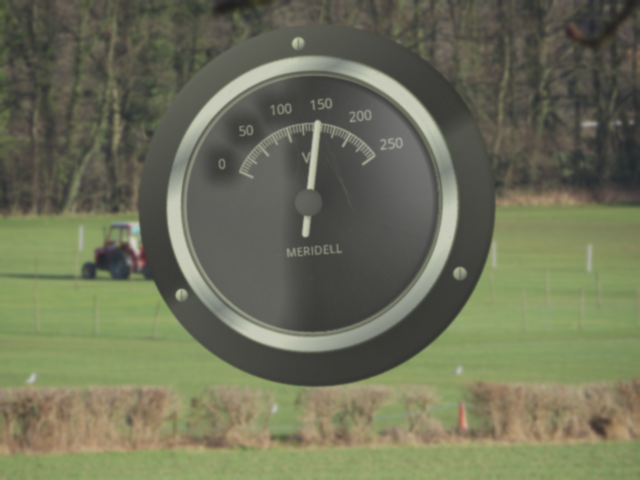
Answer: 150 V
